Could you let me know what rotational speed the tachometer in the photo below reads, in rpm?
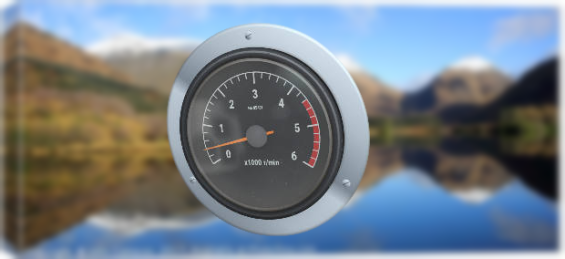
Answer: 400 rpm
